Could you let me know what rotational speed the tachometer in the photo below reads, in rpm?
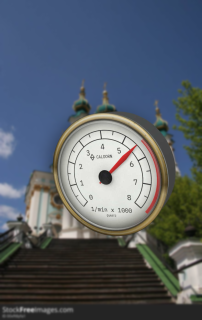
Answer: 5500 rpm
